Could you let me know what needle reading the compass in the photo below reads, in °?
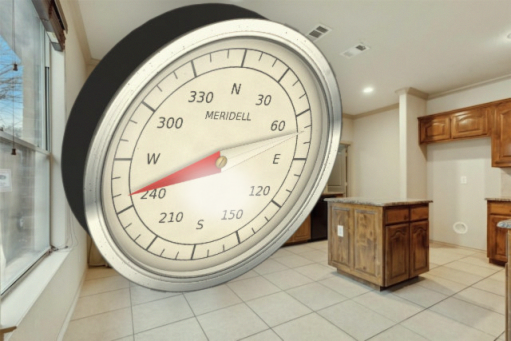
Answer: 250 °
